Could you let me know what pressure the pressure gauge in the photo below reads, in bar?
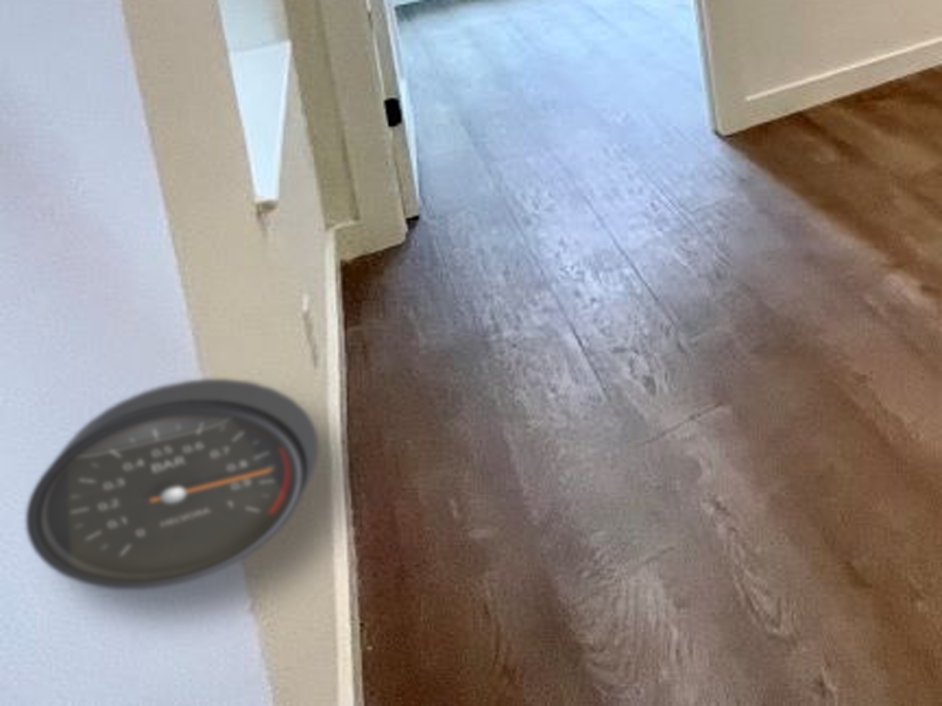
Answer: 0.85 bar
